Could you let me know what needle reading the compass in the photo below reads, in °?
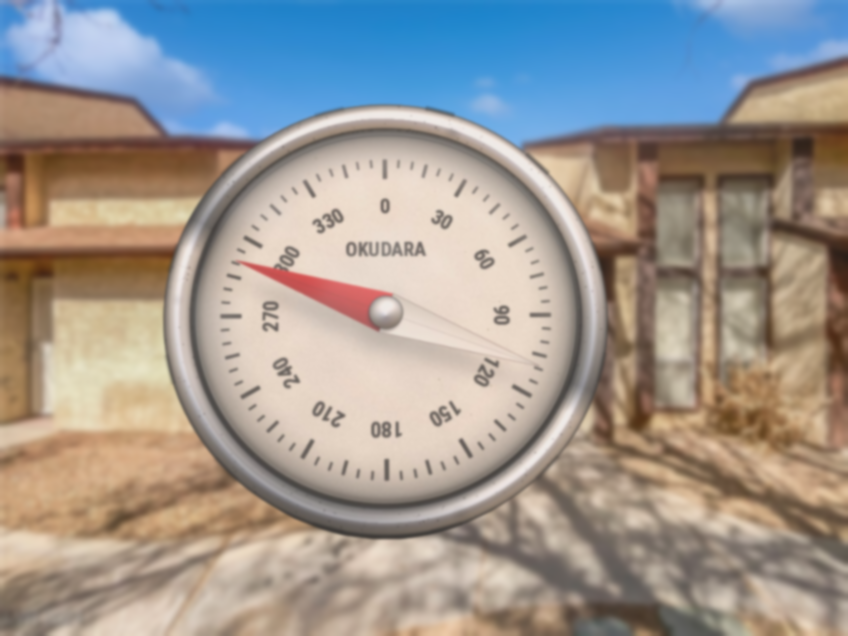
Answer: 290 °
